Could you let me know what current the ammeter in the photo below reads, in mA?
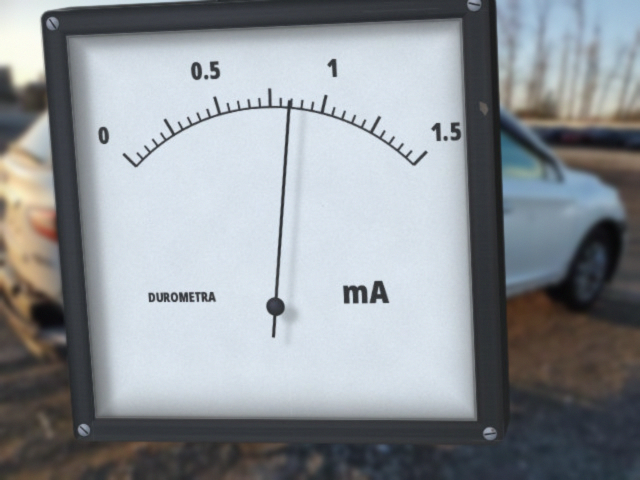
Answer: 0.85 mA
